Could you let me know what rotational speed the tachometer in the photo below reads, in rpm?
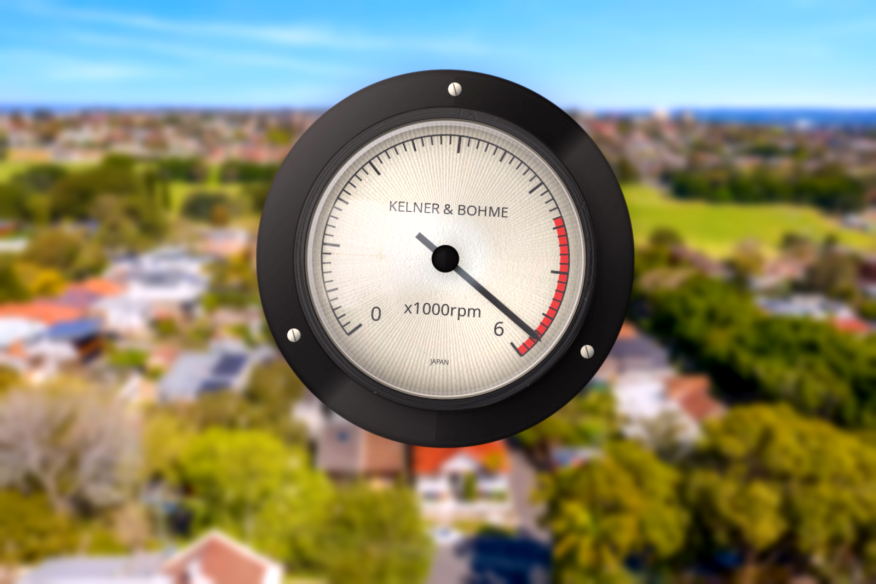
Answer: 5750 rpm
